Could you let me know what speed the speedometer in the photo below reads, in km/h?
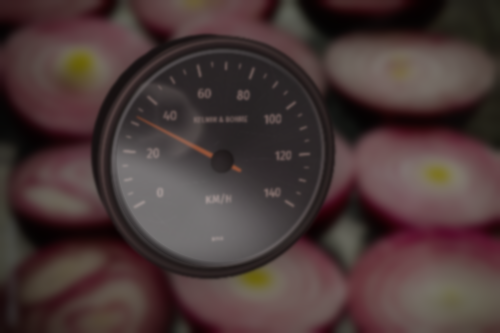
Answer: 32.5 km/h
